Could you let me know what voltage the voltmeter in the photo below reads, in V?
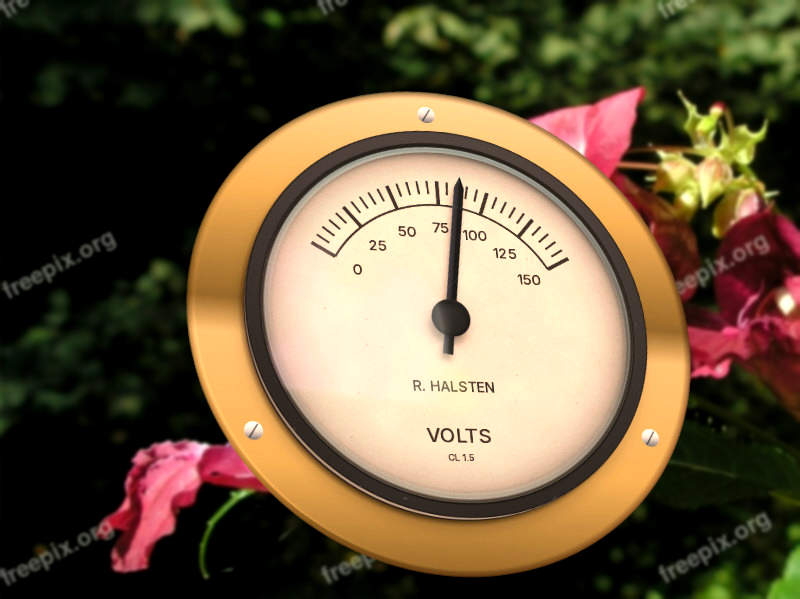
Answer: 85 V
